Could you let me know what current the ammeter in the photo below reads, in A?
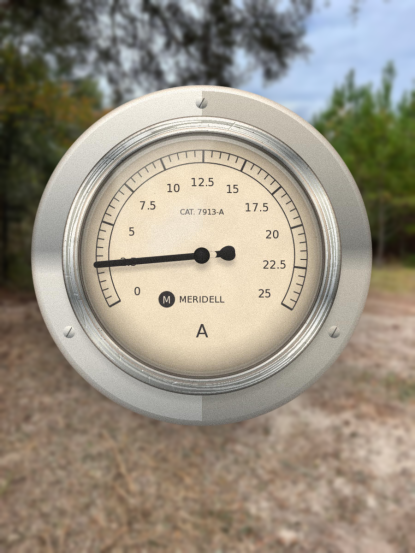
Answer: 2.5 A
